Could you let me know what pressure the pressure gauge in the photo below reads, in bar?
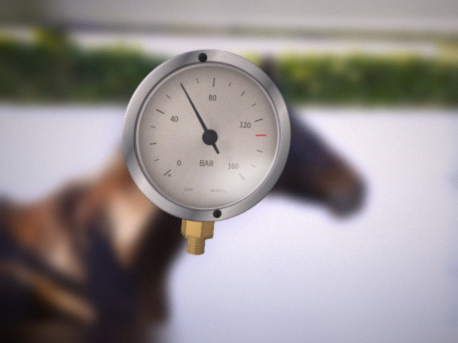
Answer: 60 bar
